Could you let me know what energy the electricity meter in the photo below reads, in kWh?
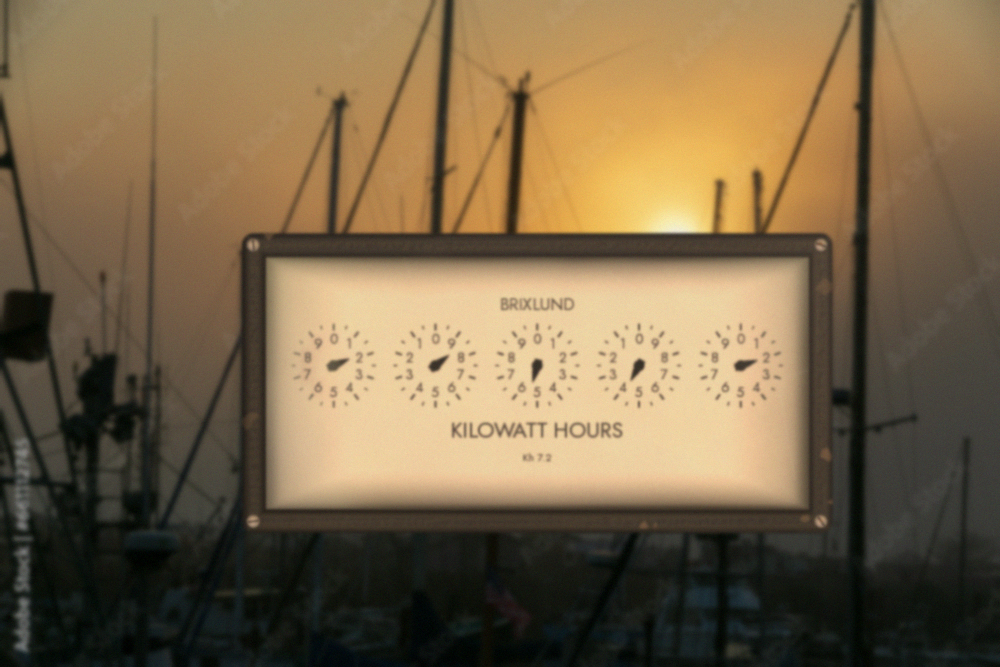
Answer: 18542 kWh
